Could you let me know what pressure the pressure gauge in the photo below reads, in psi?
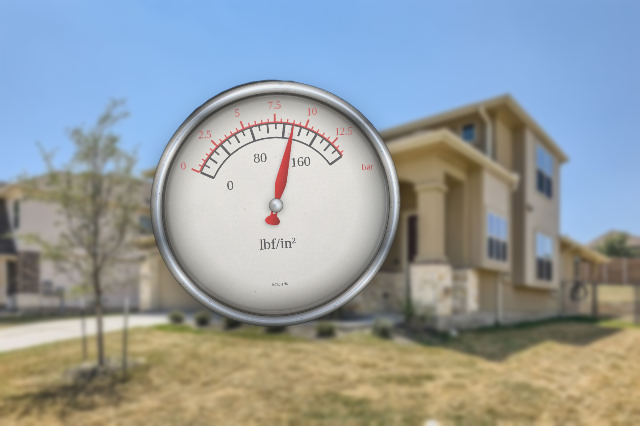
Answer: 130 psi
